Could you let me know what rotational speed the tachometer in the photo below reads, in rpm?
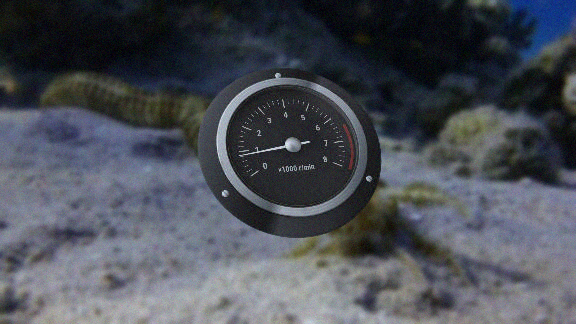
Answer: 800 rpm
